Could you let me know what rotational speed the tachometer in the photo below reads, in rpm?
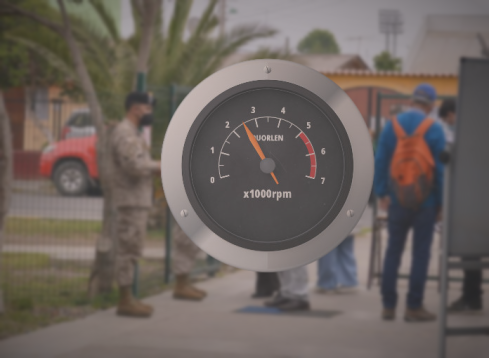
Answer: 2500 rpm
